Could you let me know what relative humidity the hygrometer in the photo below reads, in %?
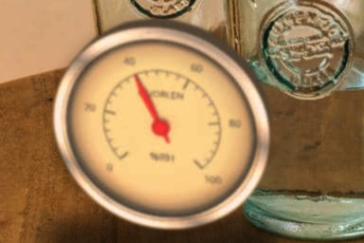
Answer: 40 %
